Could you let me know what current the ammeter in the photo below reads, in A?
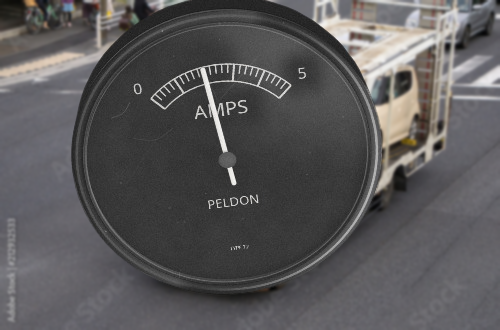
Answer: 2 A
